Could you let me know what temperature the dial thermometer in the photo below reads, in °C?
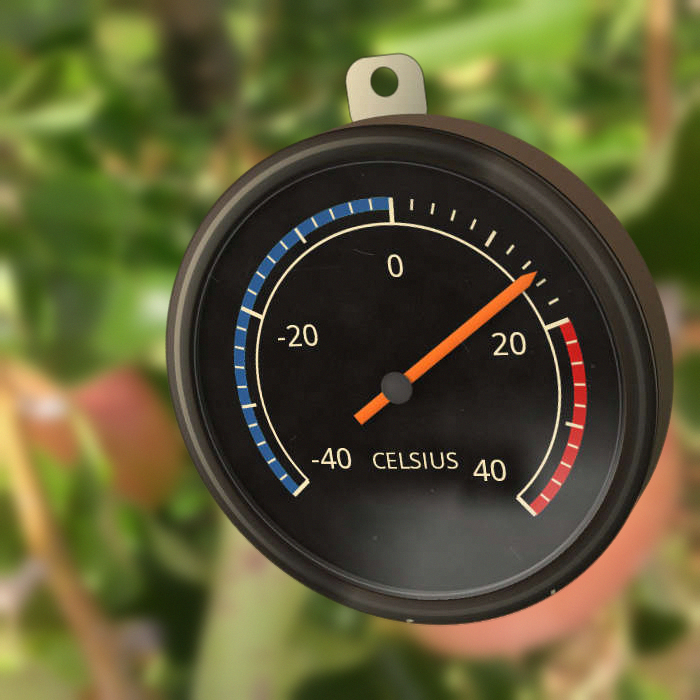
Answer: 15 °C
